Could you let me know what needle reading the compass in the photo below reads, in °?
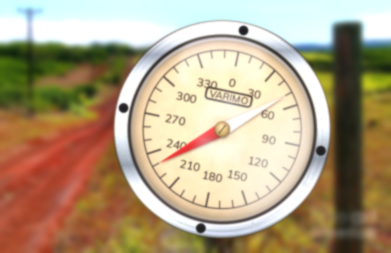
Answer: 230 °
